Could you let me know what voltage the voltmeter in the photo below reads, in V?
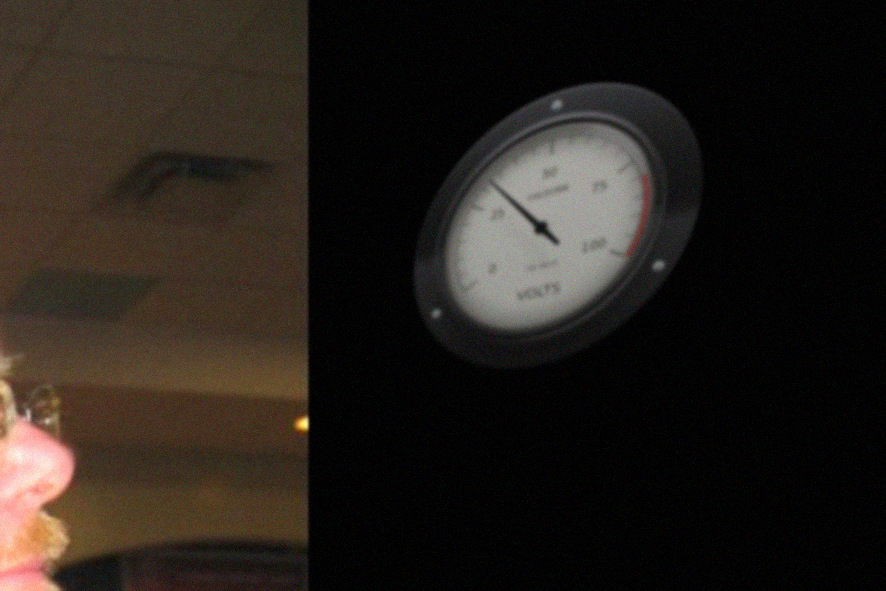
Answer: 32.5 V
